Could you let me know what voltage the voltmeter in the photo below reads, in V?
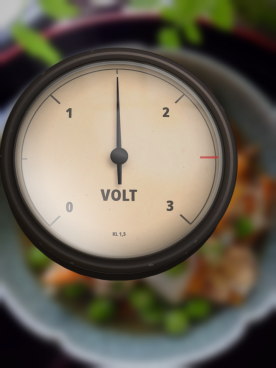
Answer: 1.5 V
